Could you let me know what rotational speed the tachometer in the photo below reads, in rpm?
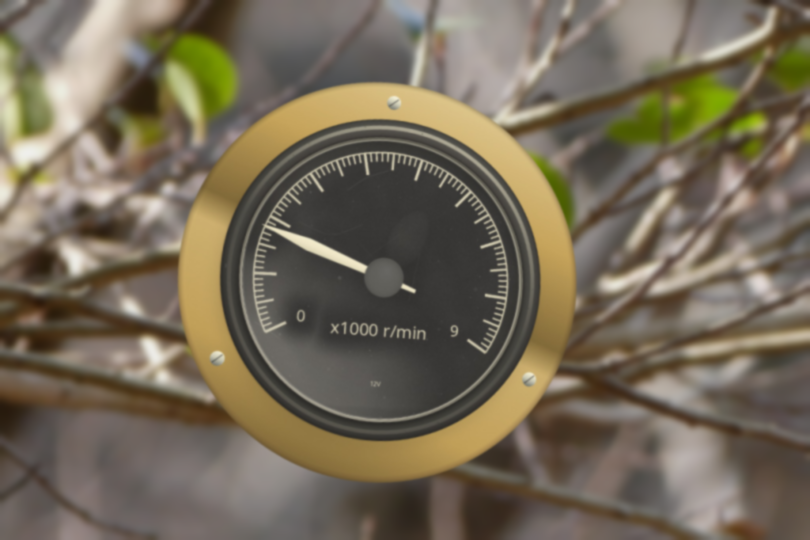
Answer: 1800 rpm
